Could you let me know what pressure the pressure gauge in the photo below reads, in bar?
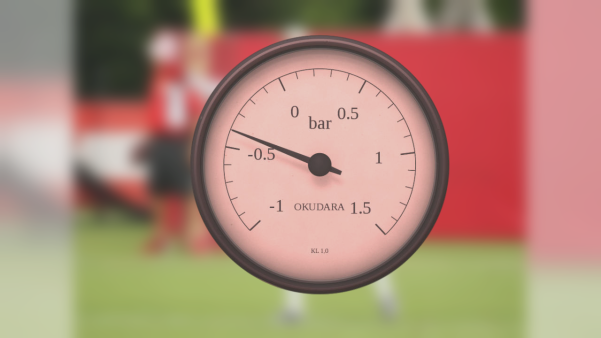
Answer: -0.4 bar
